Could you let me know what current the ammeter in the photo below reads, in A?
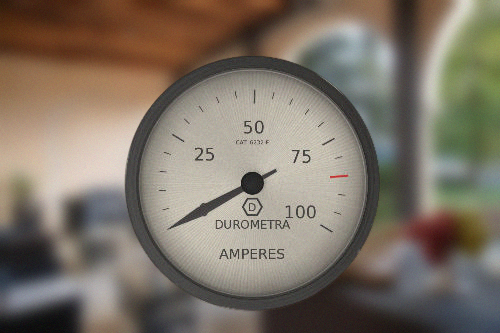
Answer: 0 A
